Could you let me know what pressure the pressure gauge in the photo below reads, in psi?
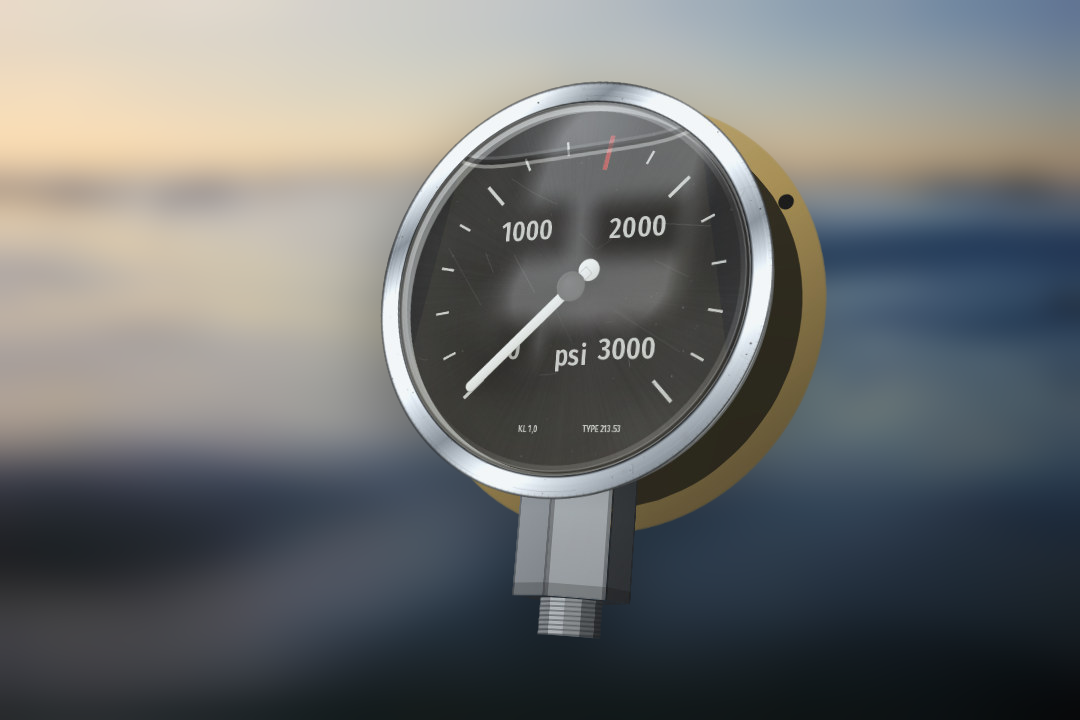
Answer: 0 psi
